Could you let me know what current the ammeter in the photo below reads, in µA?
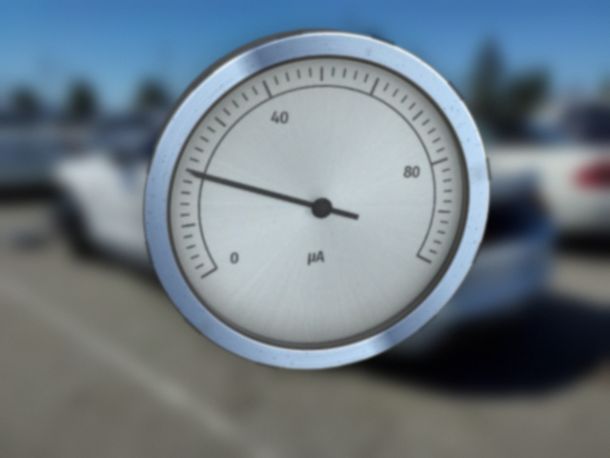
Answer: 20 µA
